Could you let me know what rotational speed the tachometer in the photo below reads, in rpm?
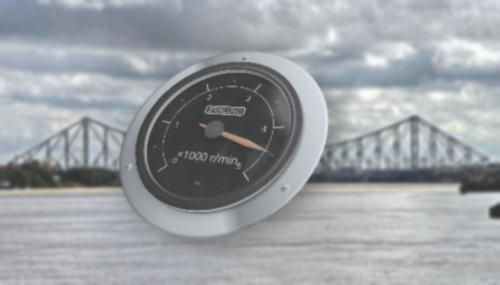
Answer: 4500 rpm
